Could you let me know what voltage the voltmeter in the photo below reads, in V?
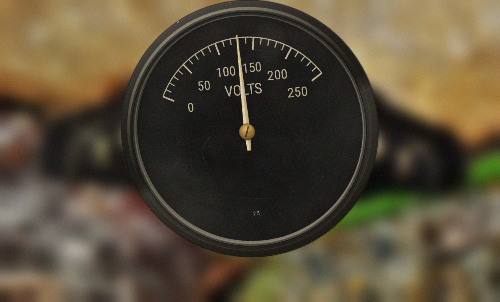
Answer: 130 V
